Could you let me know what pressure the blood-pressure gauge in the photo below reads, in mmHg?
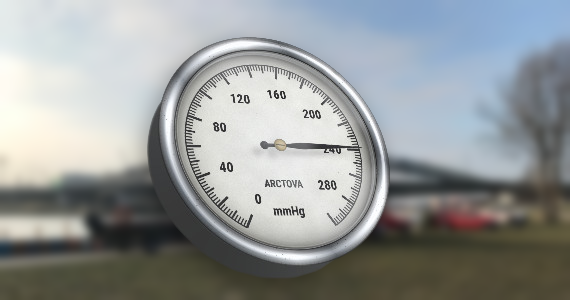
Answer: 240 mmHg
